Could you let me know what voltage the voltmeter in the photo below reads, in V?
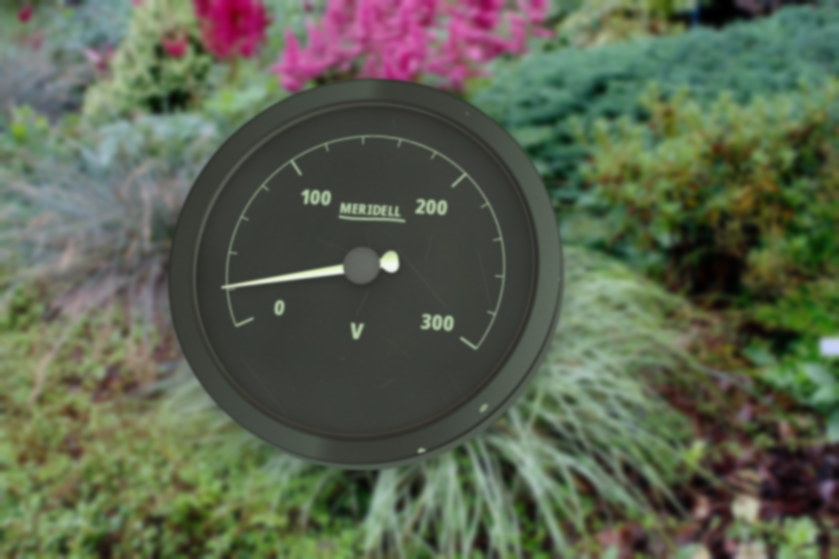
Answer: 20 V
